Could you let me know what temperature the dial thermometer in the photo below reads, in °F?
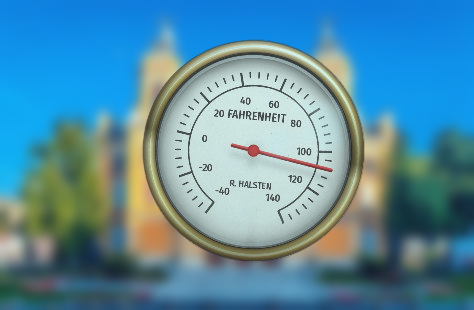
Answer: 108 °F
